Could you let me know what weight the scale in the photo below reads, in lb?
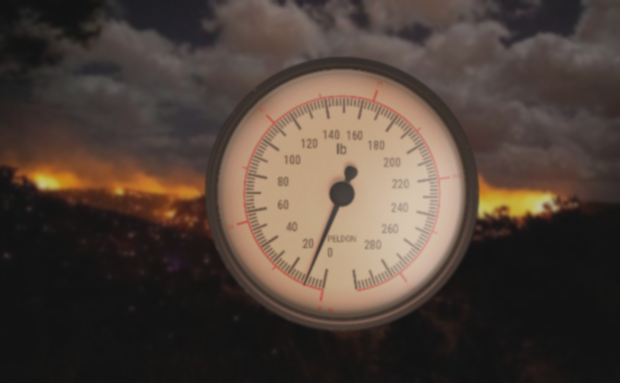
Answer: 10 lb
